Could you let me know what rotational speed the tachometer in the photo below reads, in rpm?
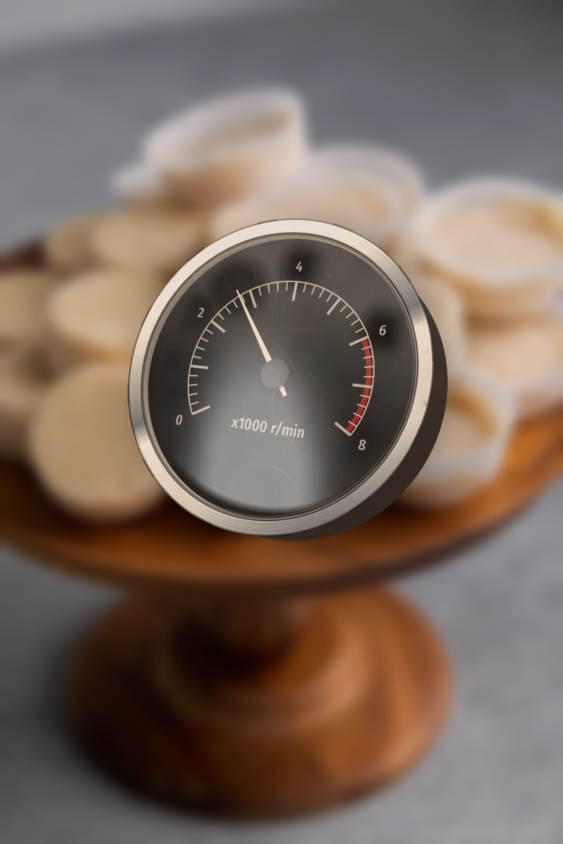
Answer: 2800 rpm
